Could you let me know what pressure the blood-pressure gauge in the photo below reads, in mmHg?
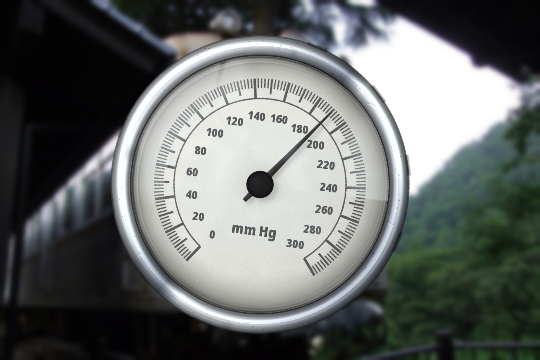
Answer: 190 mmHg
